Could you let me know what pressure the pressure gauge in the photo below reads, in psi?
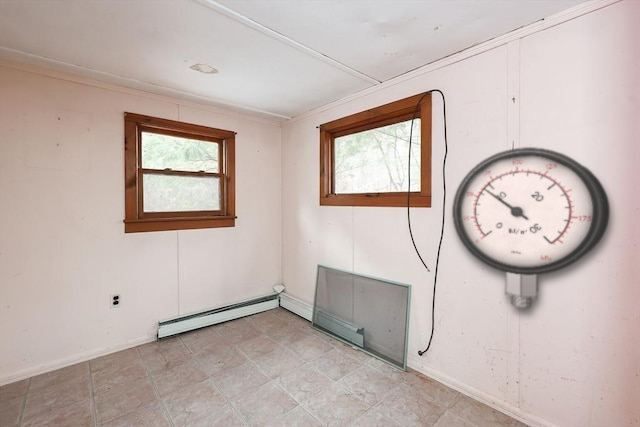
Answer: 9 psi
